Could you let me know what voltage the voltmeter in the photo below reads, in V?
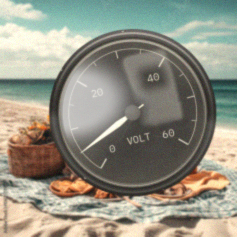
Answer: 5 V
